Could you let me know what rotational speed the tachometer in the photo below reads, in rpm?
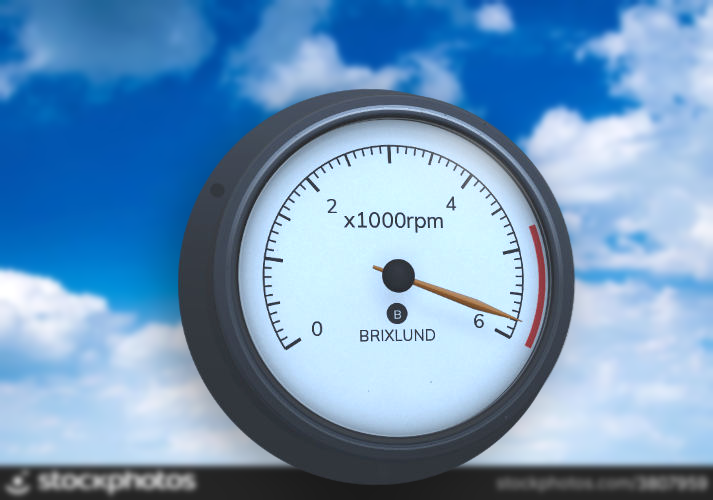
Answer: 5800 rpm
